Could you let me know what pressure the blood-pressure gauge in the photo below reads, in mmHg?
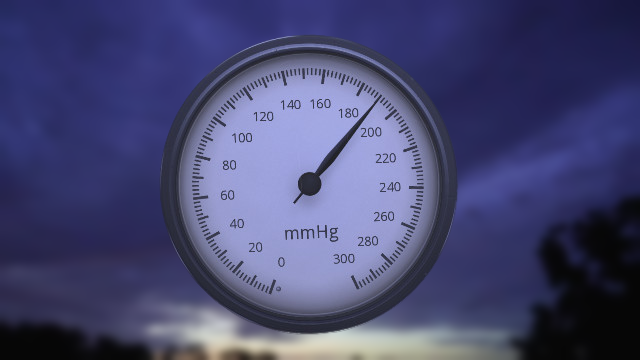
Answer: 190 mmHg
